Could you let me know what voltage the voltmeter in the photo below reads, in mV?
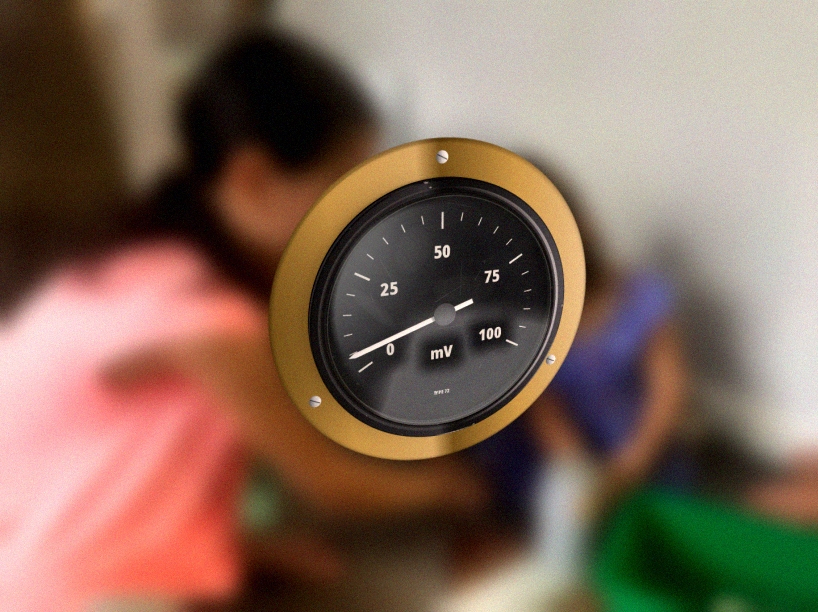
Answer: 5 mV
